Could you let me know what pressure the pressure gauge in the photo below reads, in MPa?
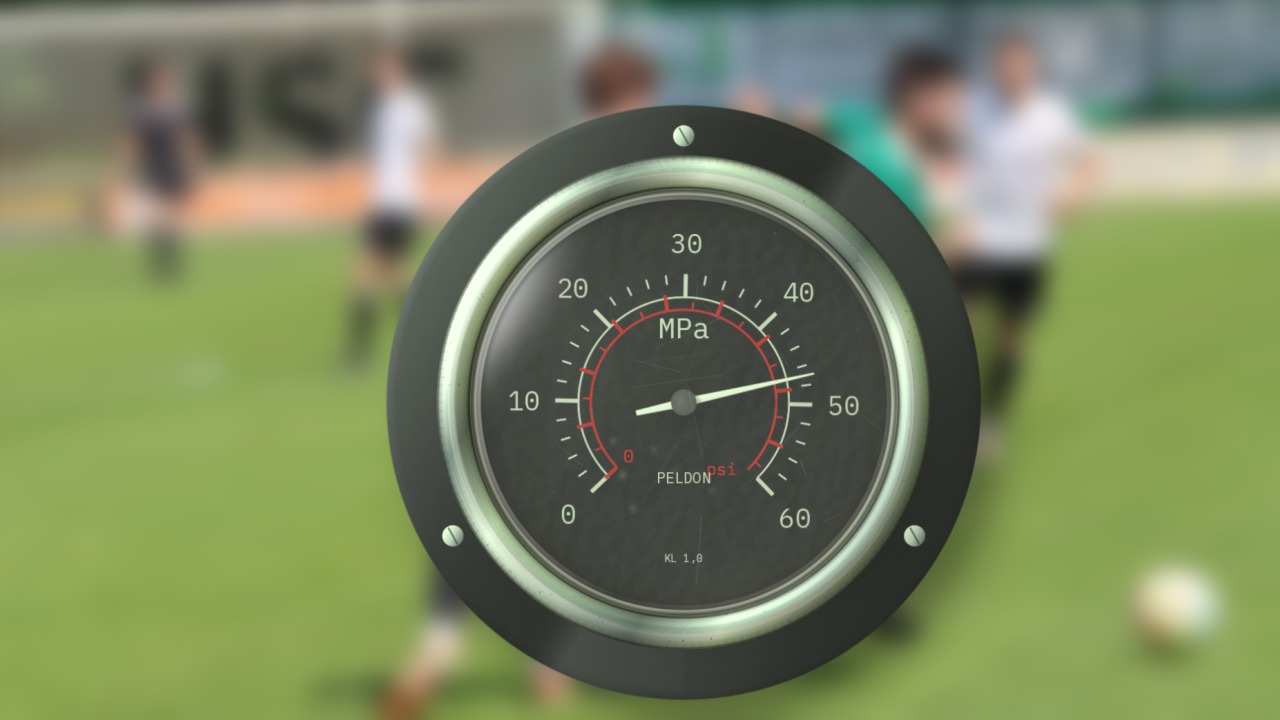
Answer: 47 MPa
